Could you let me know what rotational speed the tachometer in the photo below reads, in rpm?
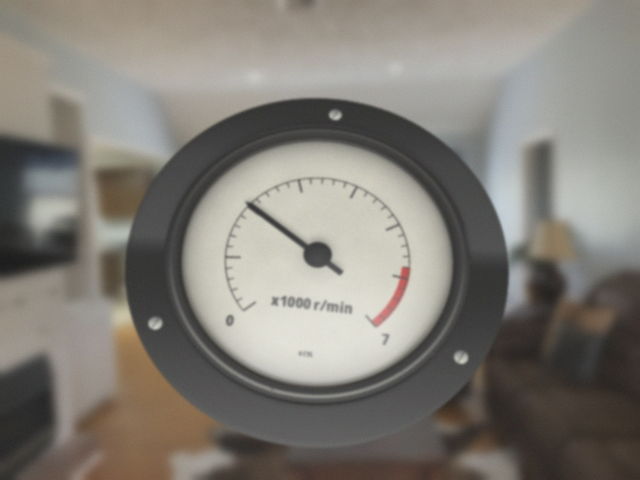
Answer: 2000 rpm
